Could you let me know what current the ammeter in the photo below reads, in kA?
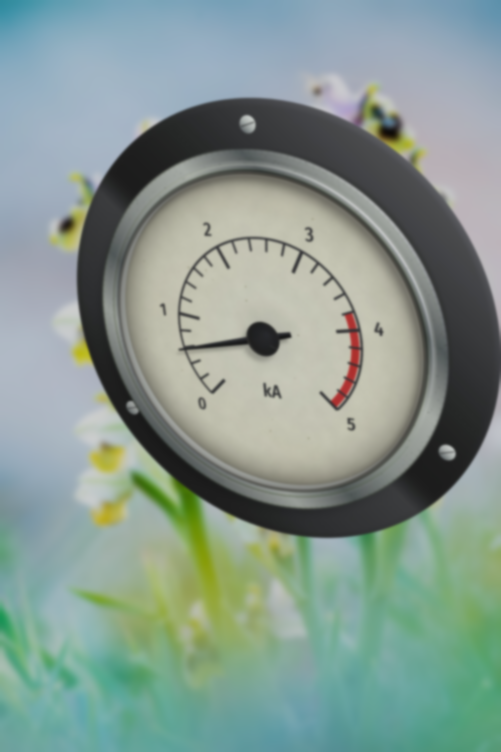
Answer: 0.6 kA
